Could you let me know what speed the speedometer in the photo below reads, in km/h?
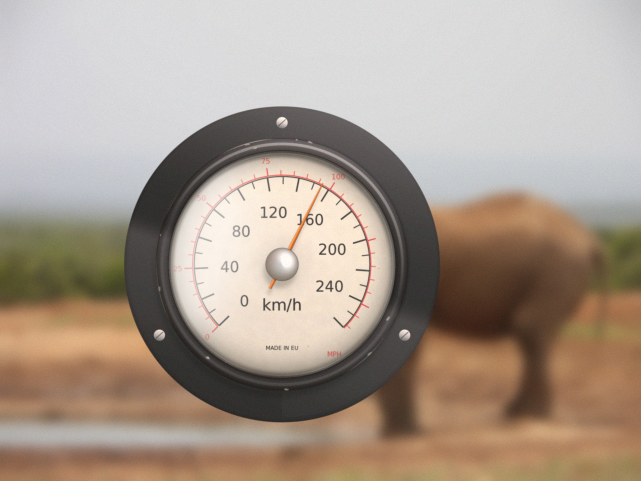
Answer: 155 km/h
